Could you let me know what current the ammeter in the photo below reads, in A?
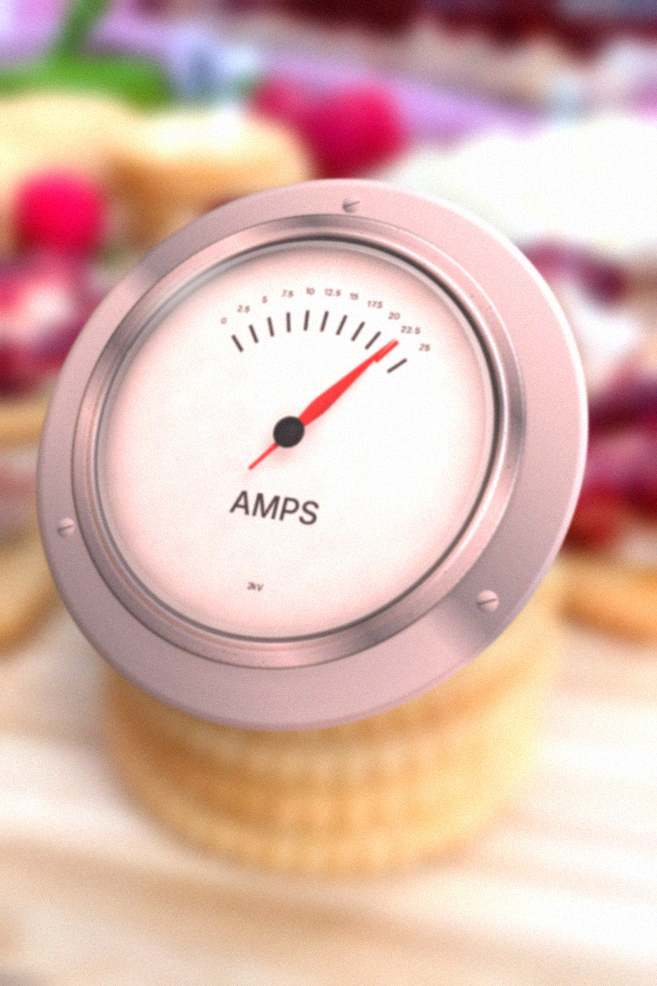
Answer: 22.5 A
